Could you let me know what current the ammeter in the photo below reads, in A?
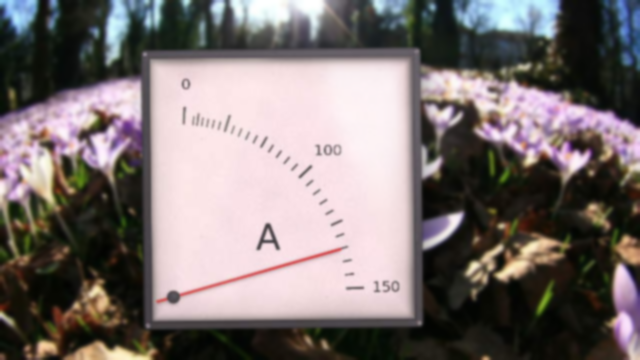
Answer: 135 A
